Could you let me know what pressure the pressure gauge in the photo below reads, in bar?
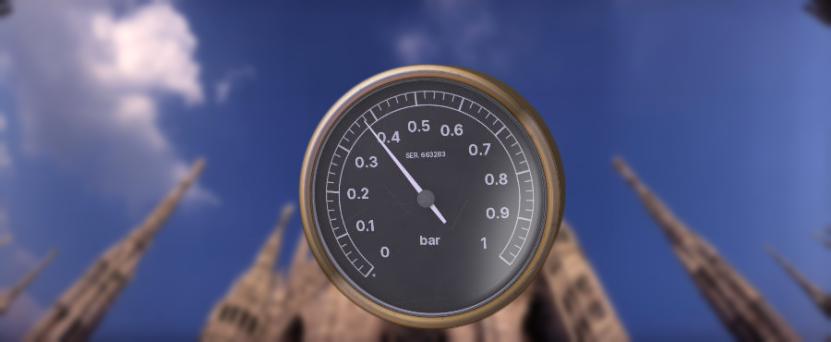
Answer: 0.38 bar
